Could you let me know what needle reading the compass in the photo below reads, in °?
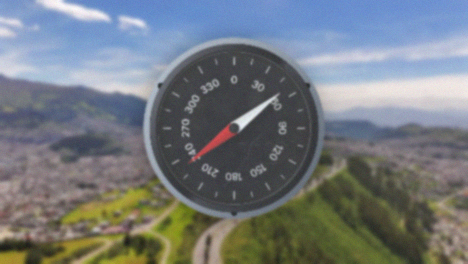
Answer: 232.5 °
